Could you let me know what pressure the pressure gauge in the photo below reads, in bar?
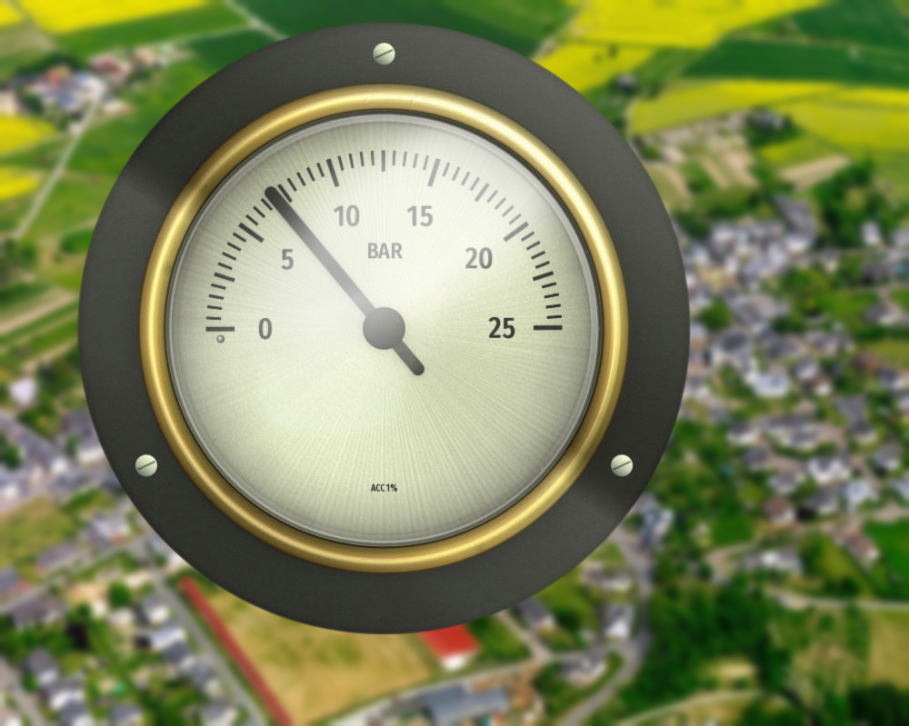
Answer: 7 bar
